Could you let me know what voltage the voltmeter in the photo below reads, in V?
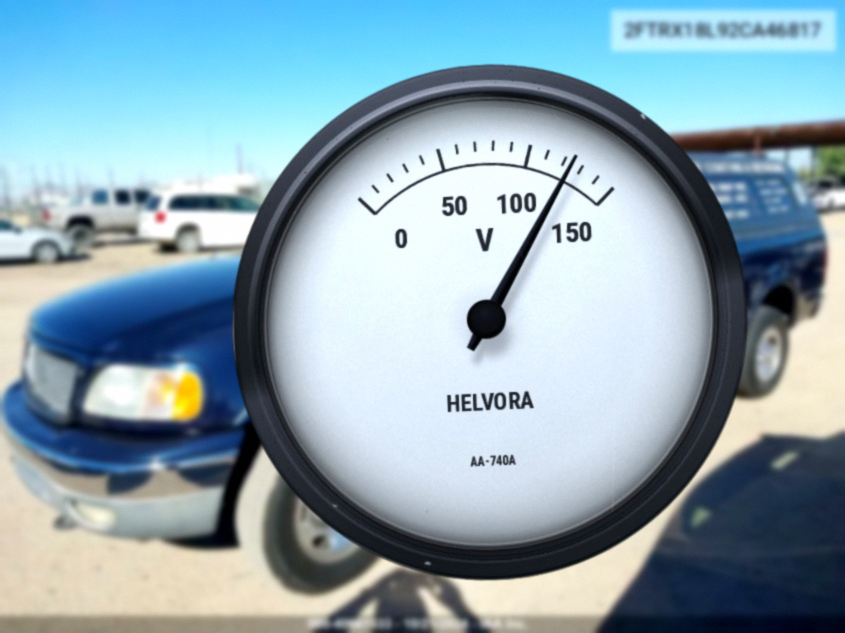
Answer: 125 V
